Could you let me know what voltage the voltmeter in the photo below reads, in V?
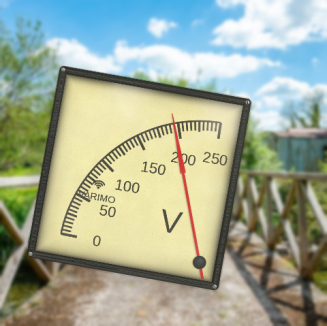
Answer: 195 V
